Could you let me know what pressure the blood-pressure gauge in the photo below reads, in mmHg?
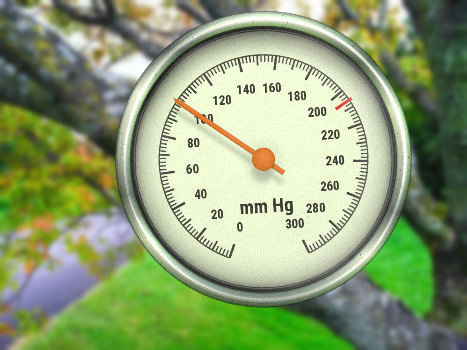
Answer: 100 mmHg
